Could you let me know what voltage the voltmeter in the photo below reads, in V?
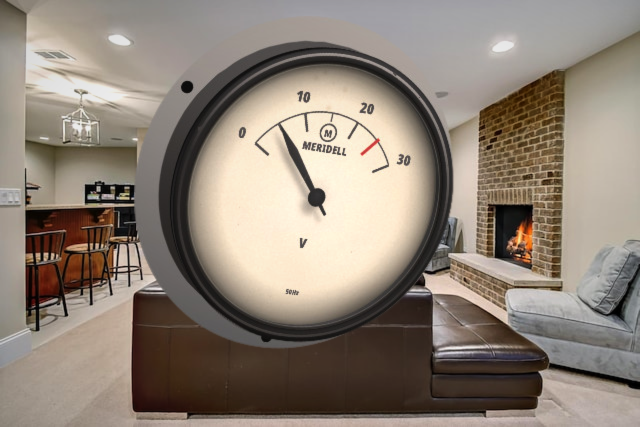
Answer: 5 V
